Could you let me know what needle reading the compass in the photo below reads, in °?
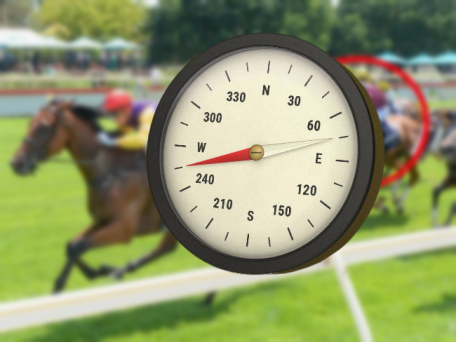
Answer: 255 °
